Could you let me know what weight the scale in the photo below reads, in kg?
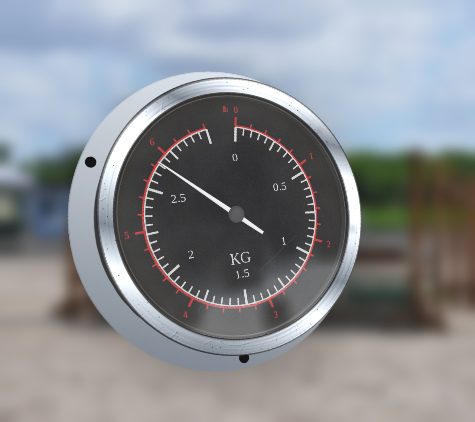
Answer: 2.65 kg
